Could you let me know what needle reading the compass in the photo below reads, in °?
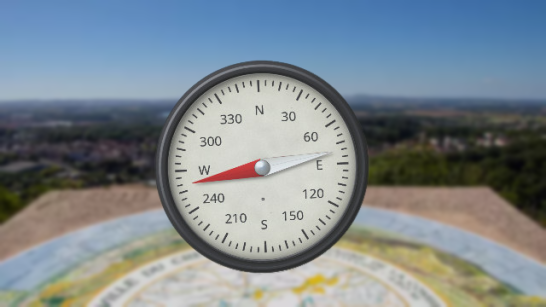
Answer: 260 °
